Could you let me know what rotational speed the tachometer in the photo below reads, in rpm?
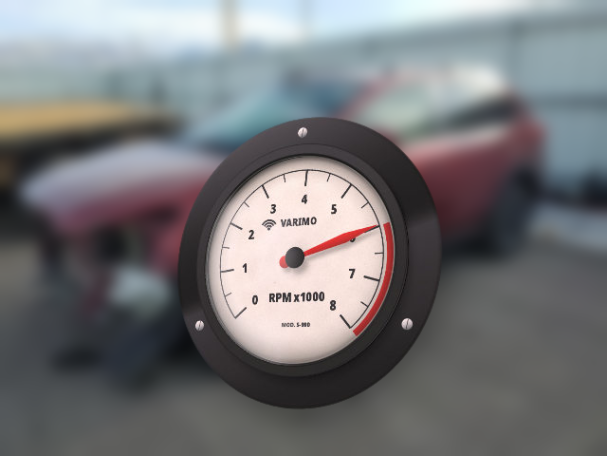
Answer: 6000 rpm
